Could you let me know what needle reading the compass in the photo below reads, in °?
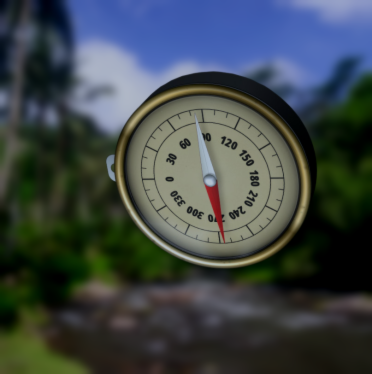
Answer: 265 °
